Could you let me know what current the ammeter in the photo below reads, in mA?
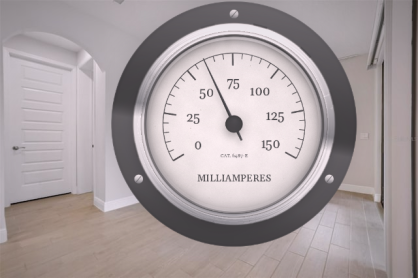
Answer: 60 mA
